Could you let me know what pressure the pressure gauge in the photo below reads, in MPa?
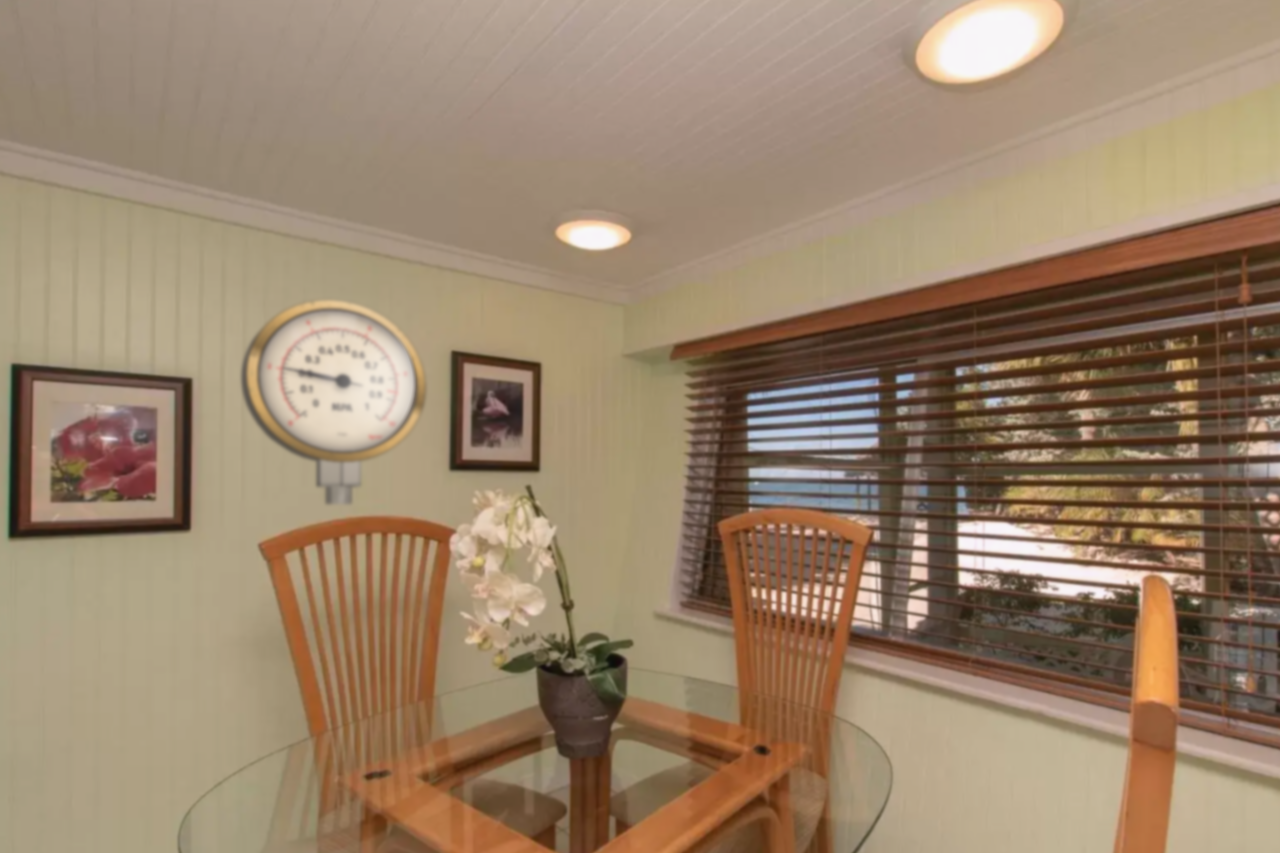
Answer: 0.2 MPa
